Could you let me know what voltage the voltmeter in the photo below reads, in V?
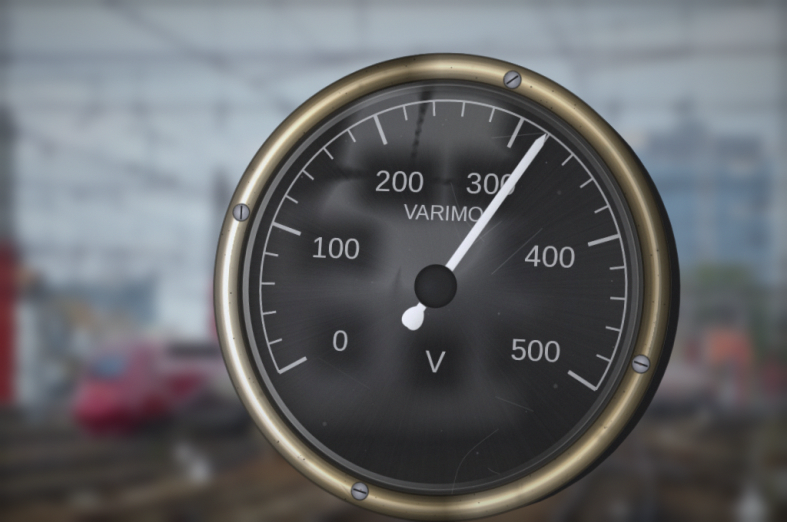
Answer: 320 V
